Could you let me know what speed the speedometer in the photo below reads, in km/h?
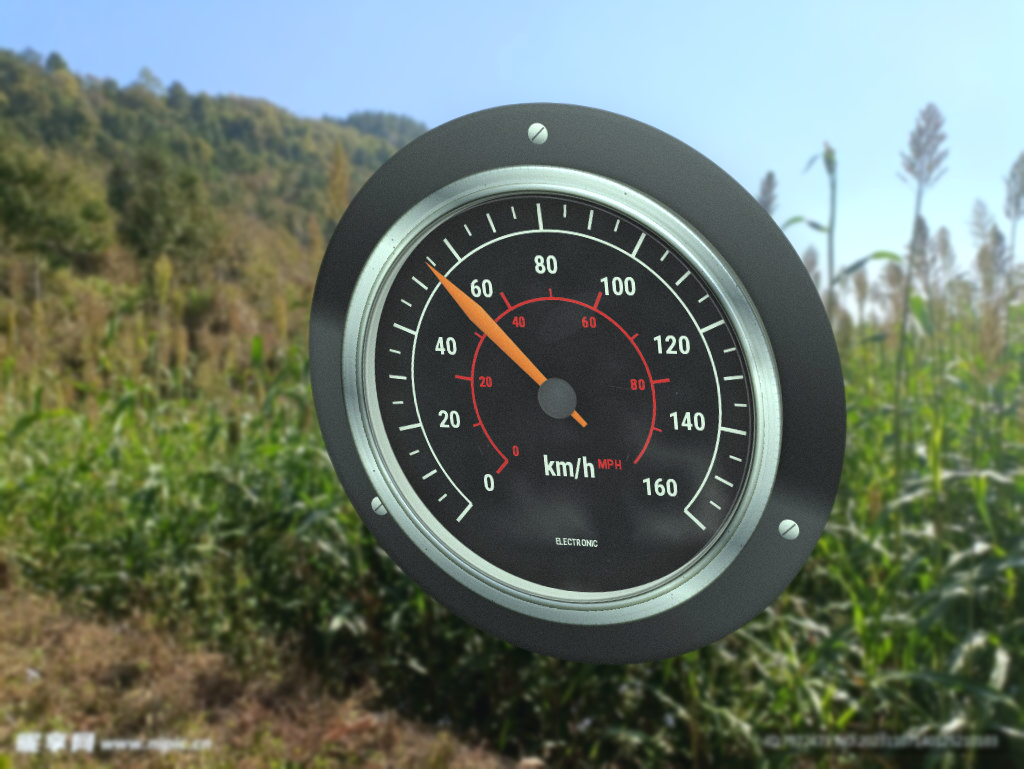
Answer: 55 km/h
